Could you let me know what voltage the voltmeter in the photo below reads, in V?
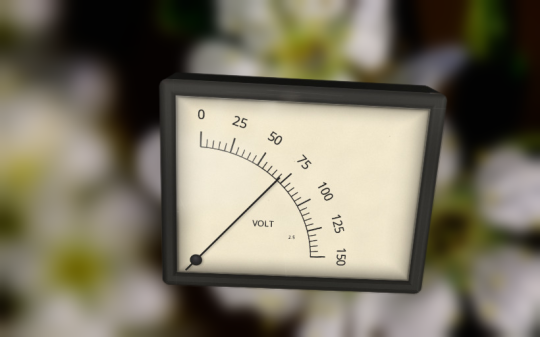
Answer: 70 V
